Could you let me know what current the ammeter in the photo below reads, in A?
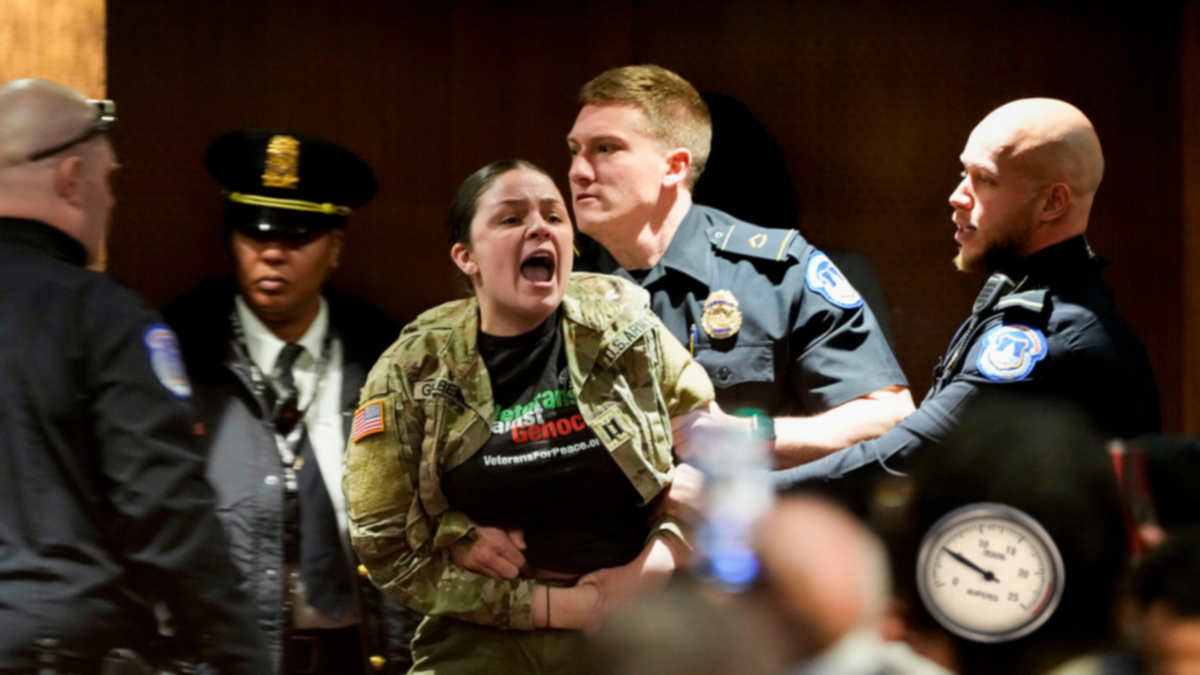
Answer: 5 A
